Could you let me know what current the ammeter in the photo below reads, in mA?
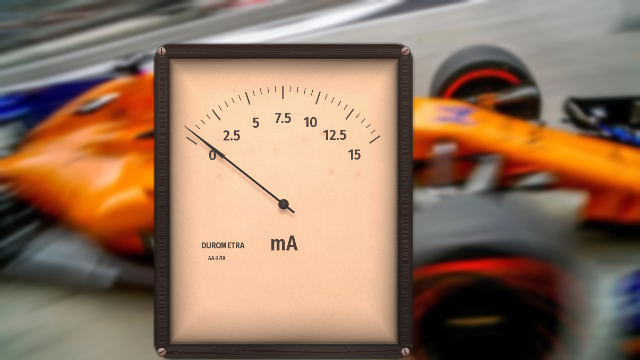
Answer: 0.5 mA
